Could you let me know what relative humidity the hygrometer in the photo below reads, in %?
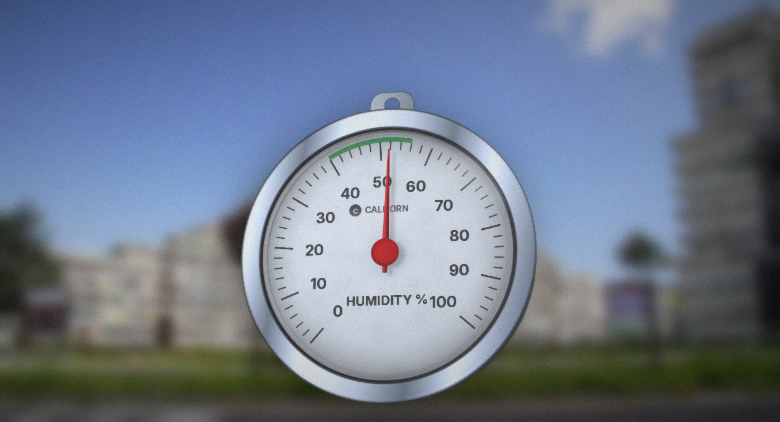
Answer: 52 %
